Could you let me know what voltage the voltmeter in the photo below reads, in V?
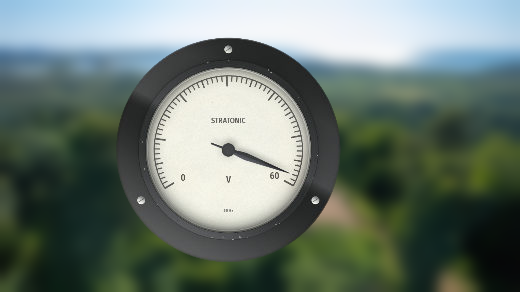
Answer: 58 V
